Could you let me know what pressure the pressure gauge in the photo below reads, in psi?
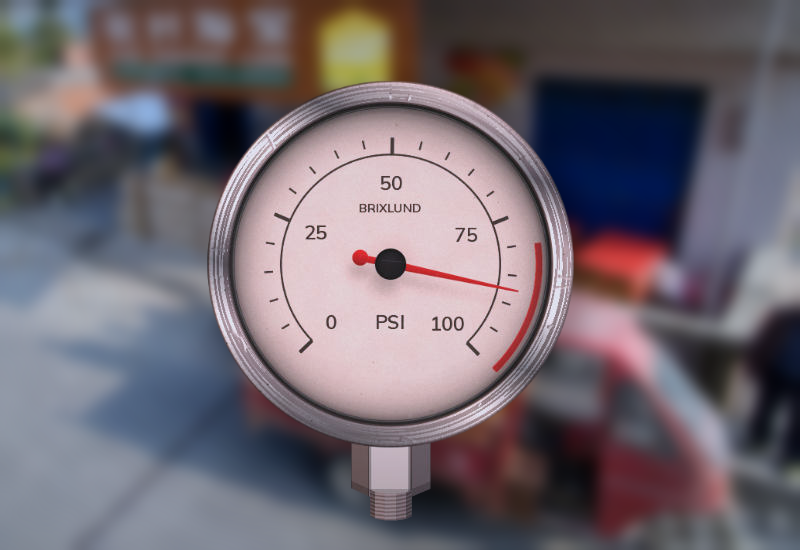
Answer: 87.5 psi
